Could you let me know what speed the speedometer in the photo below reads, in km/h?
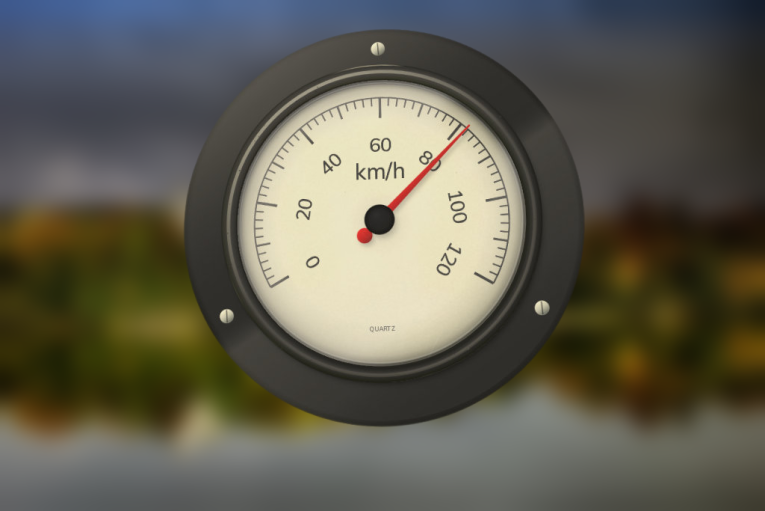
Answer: 82 km/h
